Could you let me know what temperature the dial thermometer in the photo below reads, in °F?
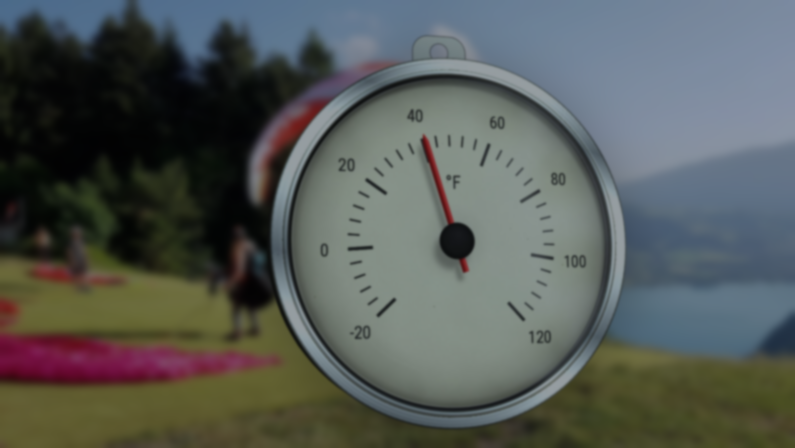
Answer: 40 °F
